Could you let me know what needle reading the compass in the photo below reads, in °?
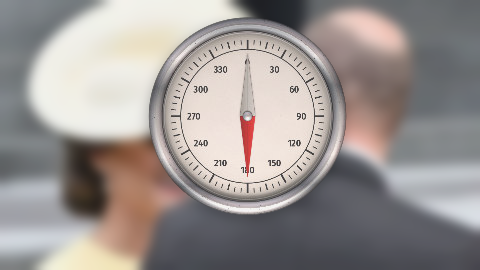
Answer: 180 °
